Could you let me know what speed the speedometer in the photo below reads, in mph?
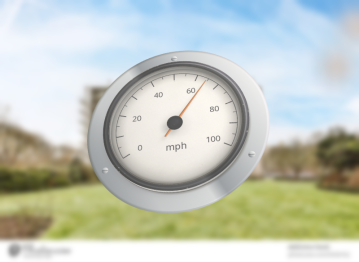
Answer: 65 mph
